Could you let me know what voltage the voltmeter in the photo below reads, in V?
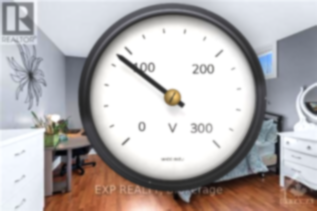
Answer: 90 V
